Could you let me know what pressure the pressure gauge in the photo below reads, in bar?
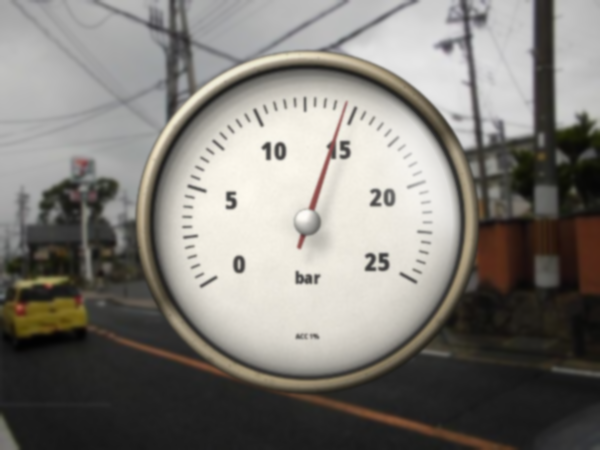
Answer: 14.5 bar
